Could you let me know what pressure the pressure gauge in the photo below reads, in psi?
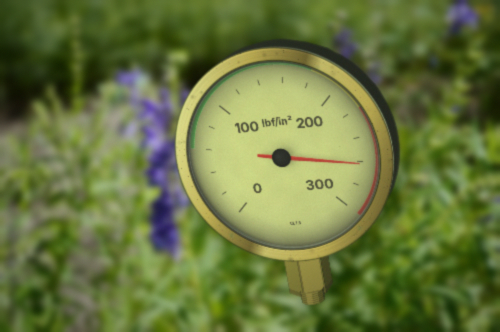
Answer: 260 psi
